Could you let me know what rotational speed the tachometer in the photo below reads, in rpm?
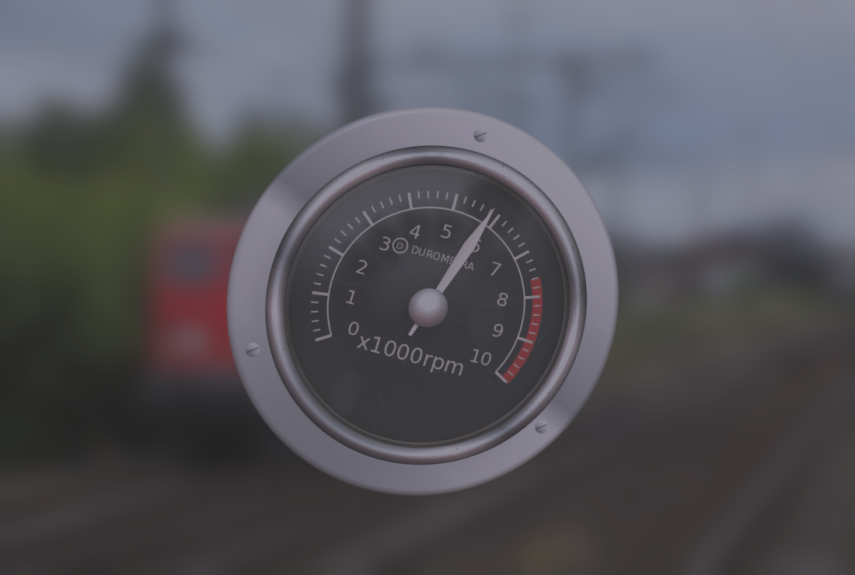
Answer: 5800 rpm
